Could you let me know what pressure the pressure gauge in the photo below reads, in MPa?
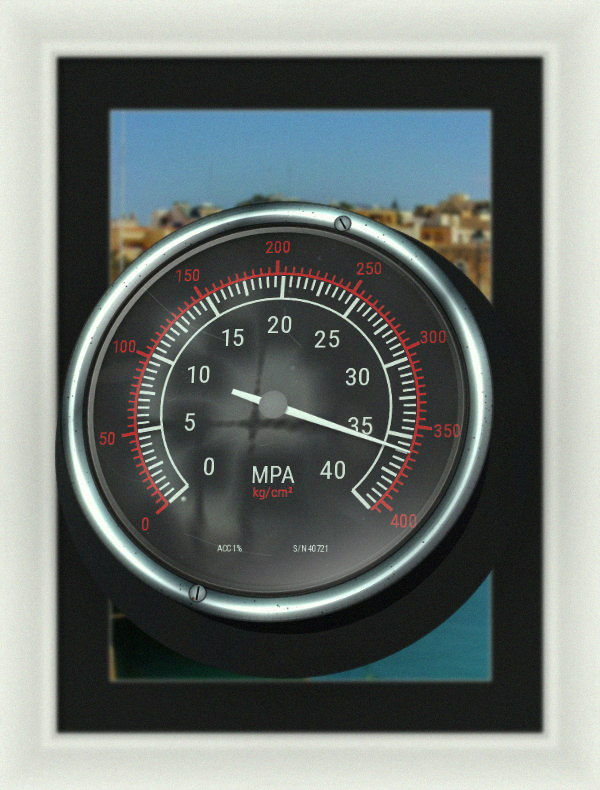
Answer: 36 MPa
